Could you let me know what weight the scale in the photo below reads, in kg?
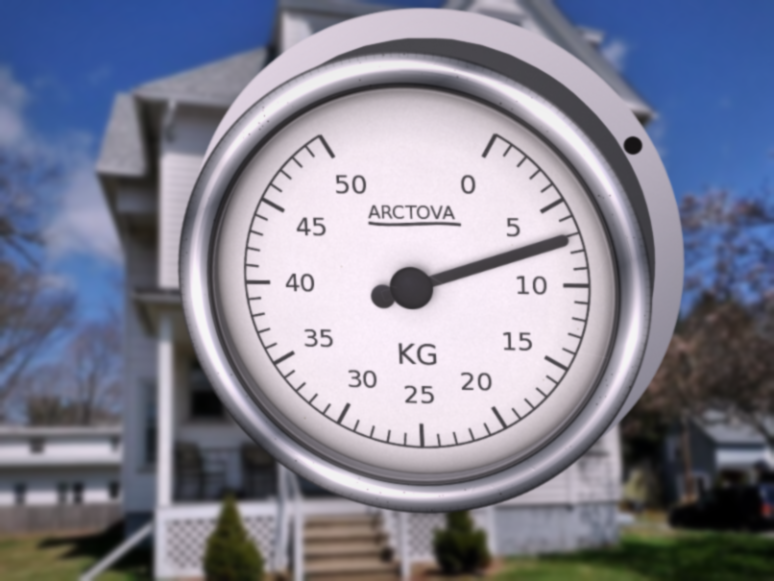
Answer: 7 kg
